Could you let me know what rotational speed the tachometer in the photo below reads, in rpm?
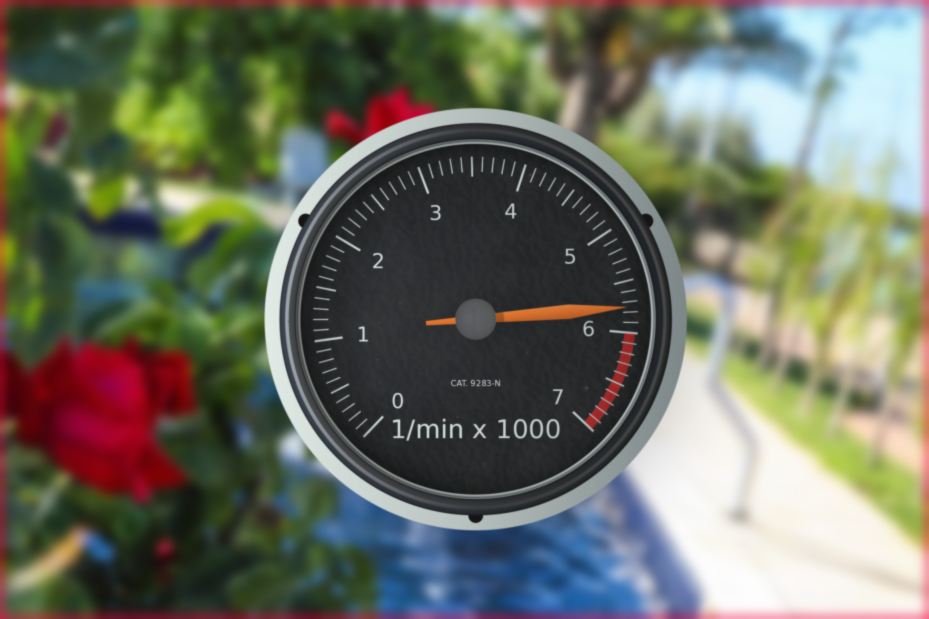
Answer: 5750 rpm
